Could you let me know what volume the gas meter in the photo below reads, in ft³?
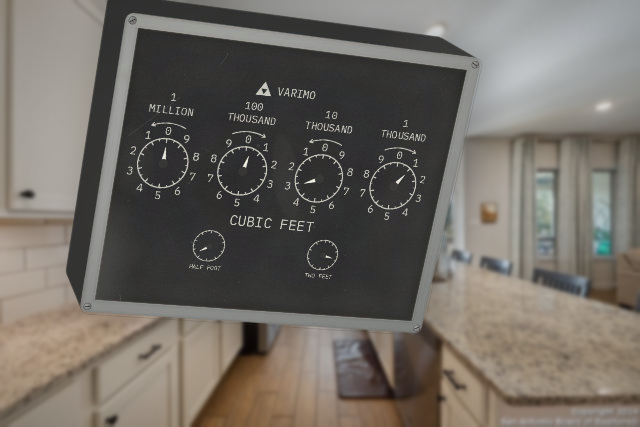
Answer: 3100 ft³
